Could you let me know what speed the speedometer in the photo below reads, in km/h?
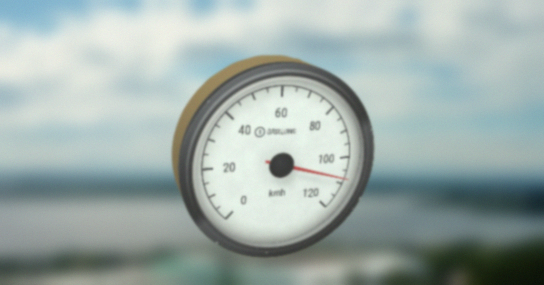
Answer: 107.5 km/h
